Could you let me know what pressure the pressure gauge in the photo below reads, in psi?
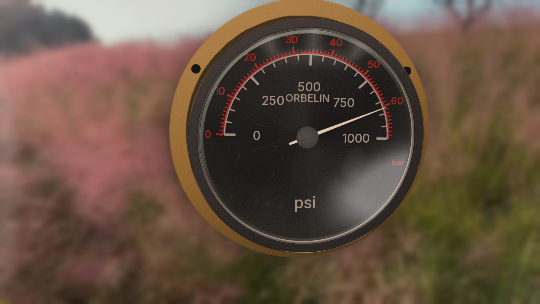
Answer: 875 psi
